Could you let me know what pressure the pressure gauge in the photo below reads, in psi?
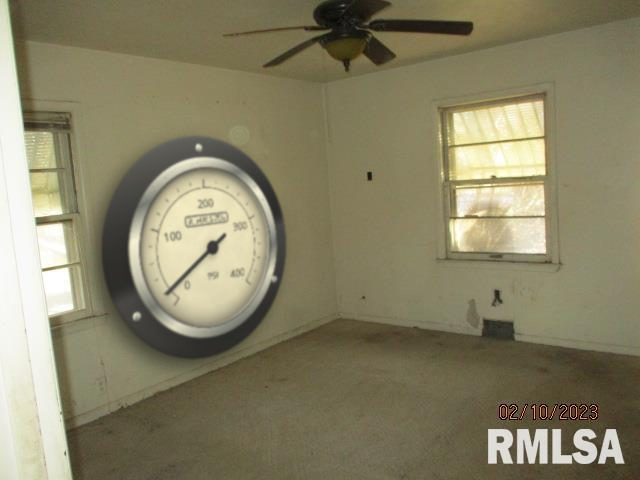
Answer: 20 psi
